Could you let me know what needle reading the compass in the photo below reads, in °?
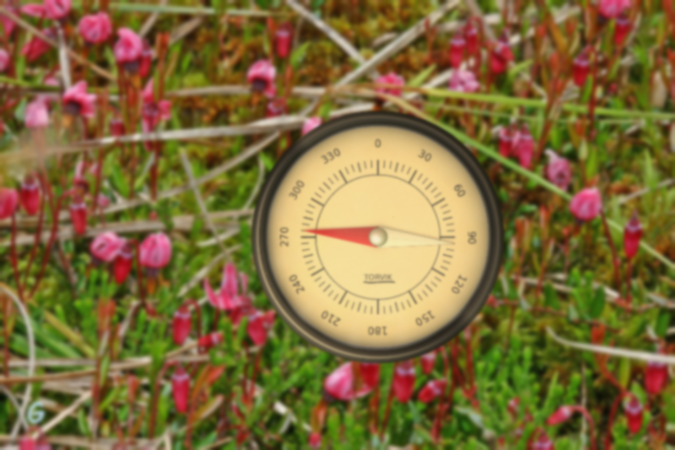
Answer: 275 °
